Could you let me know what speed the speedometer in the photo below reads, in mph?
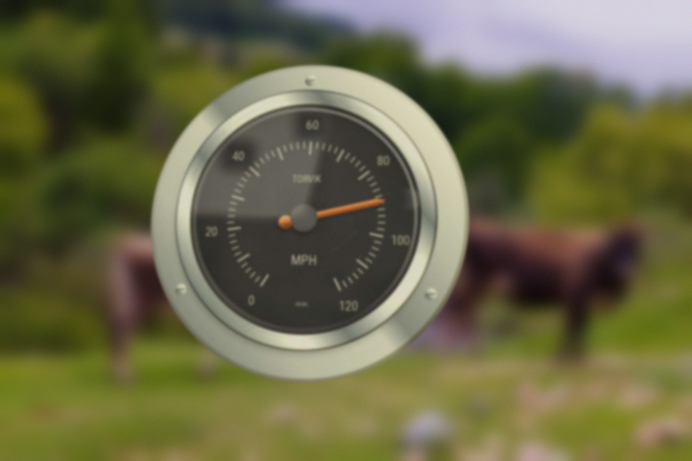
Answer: 90 mph
